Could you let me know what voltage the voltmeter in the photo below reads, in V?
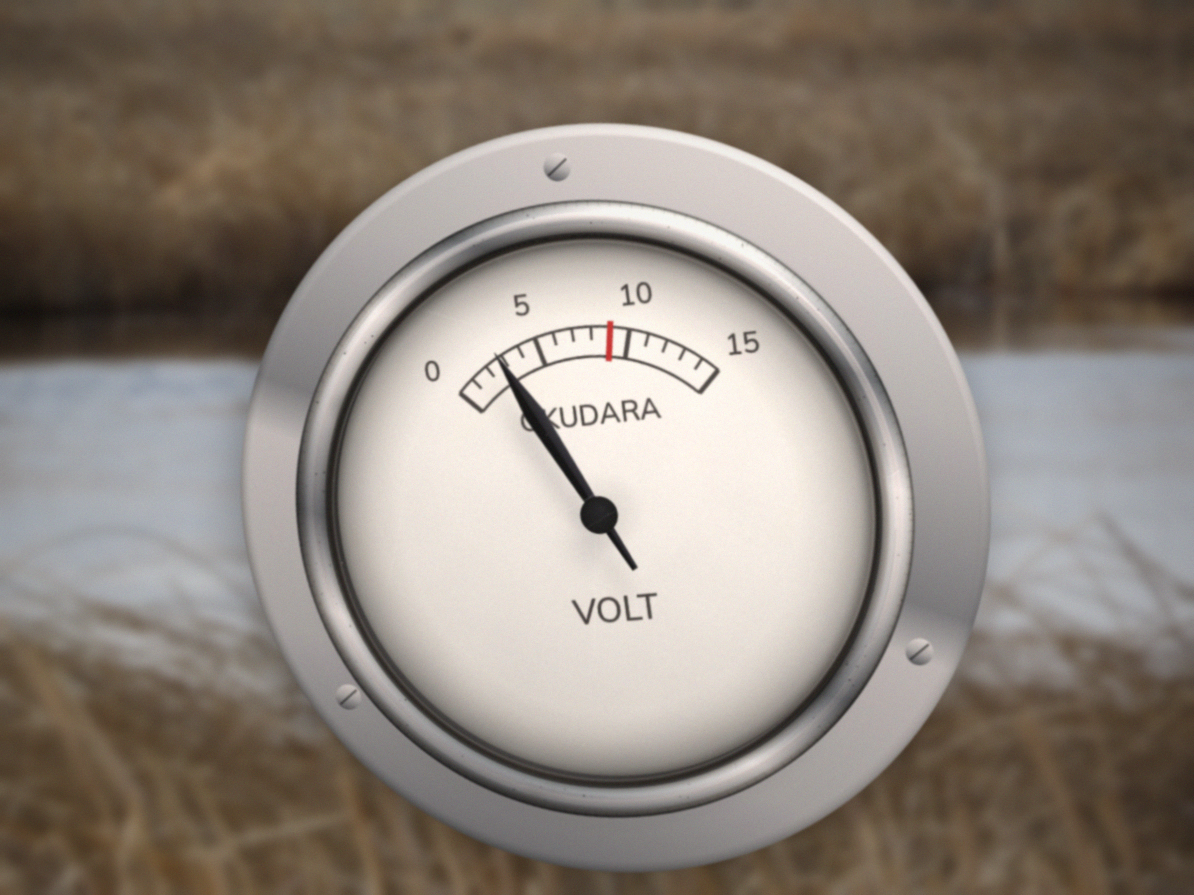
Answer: 3 V
